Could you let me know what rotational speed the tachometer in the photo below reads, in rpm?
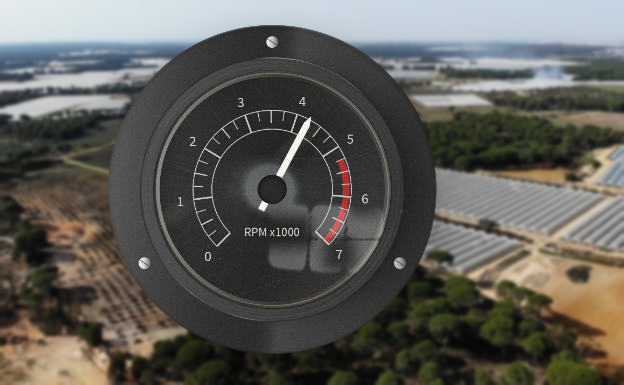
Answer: 4250 rpm
